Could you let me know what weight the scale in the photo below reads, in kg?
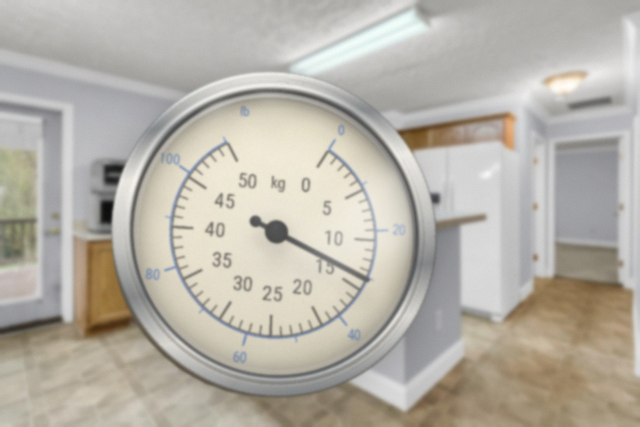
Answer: 14 kg
